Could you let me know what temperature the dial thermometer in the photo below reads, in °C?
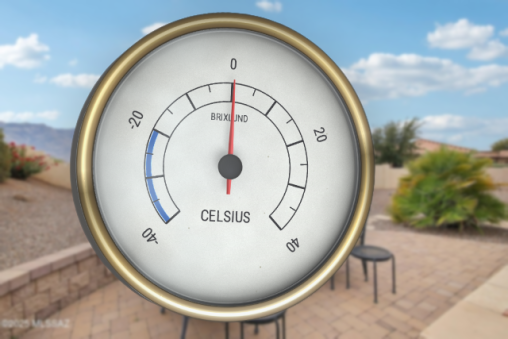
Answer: 0 °C
